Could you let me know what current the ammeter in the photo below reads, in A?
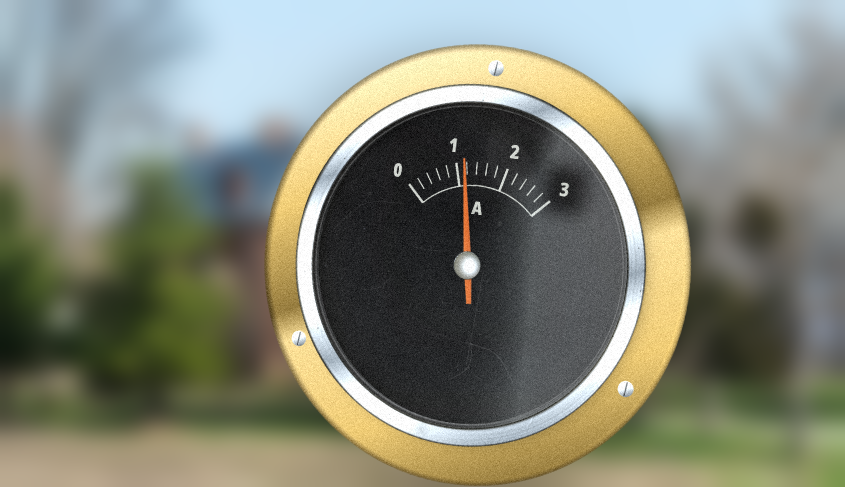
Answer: 1.2 A
